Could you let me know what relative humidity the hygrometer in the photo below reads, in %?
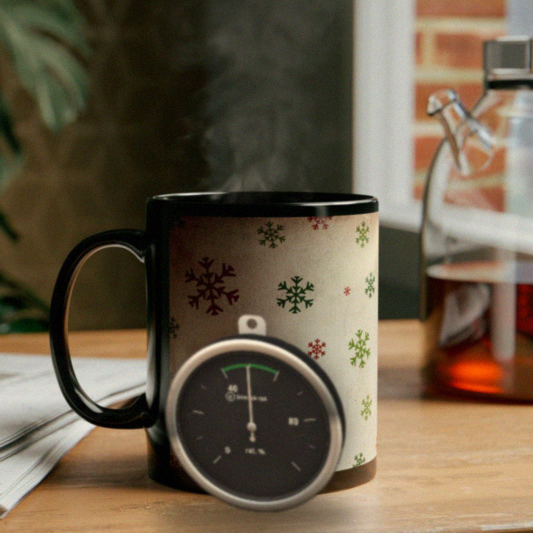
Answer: 50 %
